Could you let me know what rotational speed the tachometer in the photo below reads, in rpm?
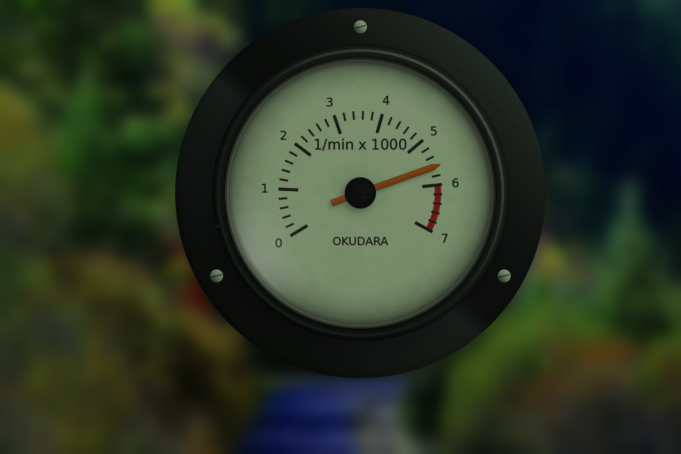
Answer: 5600 rpm
